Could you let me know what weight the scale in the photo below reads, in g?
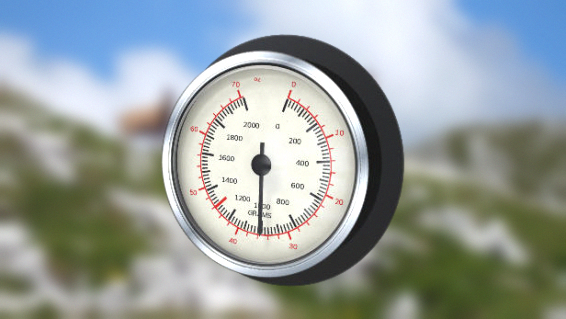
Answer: 1000 g
